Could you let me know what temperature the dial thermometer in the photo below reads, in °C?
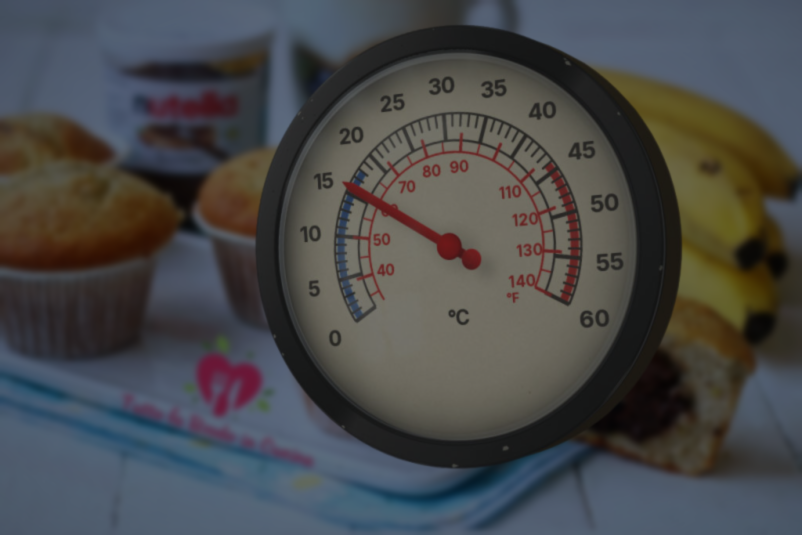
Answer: 16 °C
